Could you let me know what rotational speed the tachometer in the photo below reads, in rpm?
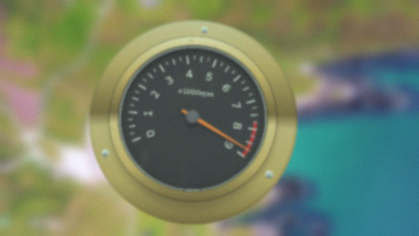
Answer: 8750 rpm
